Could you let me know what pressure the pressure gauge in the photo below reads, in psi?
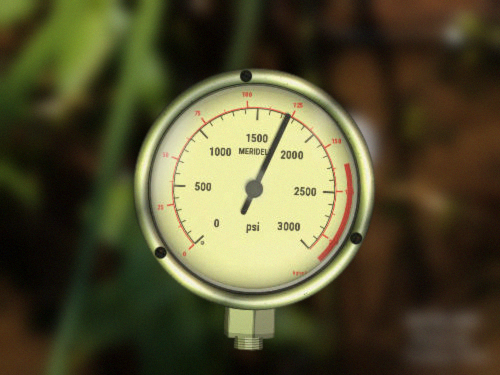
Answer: 1750 psi
